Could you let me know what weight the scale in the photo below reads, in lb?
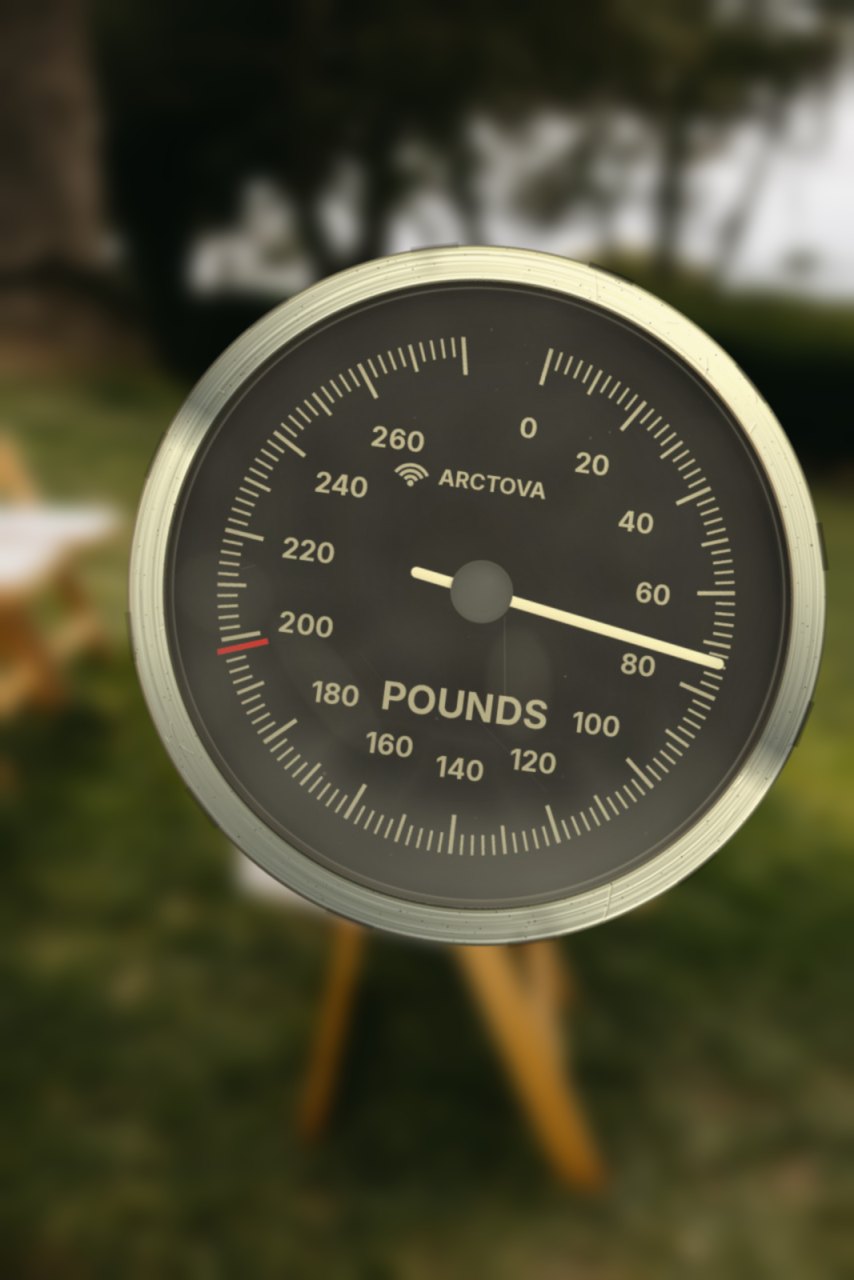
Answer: 74 lb
